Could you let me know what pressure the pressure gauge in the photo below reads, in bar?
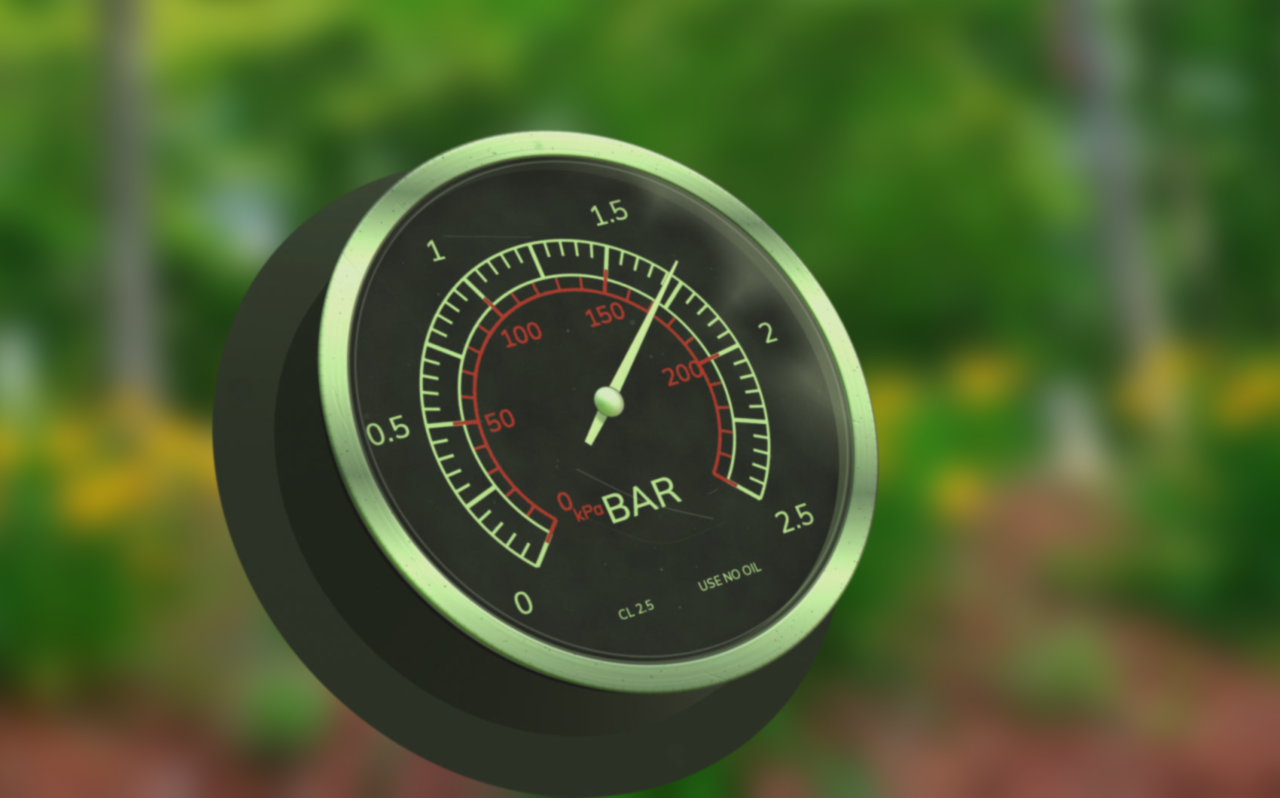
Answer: 1.7 bar
